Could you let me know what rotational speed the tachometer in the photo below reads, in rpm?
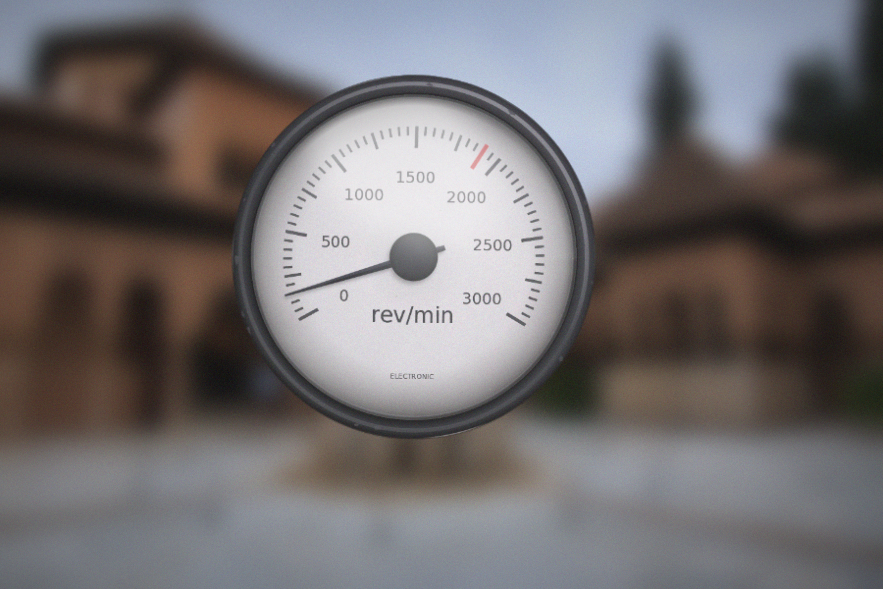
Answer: 150 rpm
